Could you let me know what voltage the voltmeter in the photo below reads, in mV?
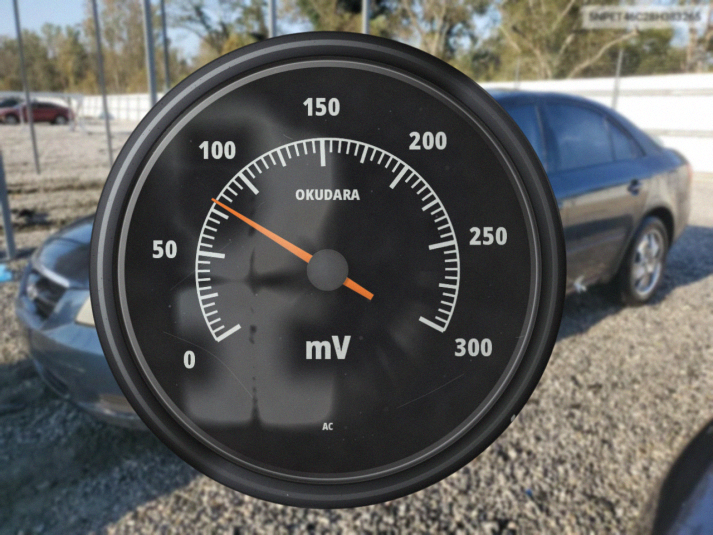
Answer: 80 mV
